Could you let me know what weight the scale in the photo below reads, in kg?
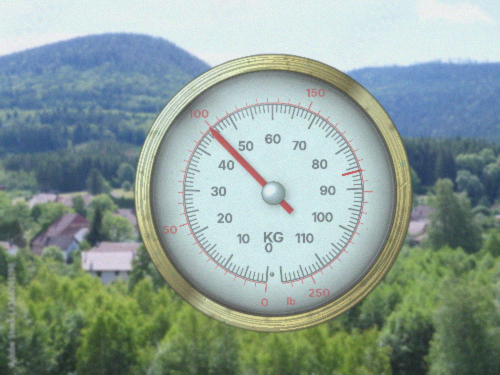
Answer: 45 kg
